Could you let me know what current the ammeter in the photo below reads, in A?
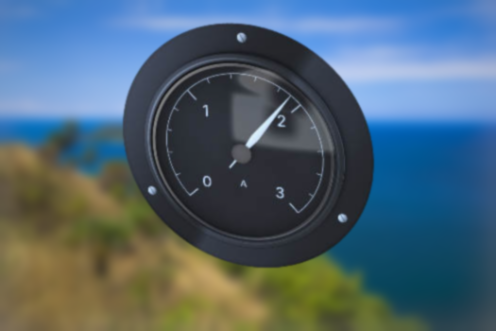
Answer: 1.9 A
